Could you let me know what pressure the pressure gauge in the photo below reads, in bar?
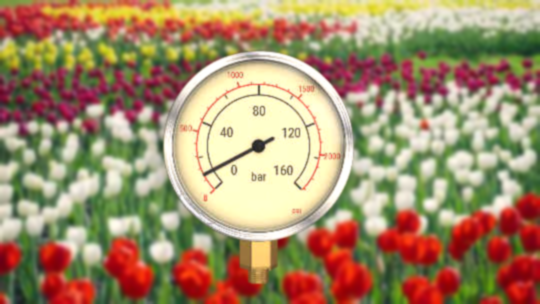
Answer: 10 bar
